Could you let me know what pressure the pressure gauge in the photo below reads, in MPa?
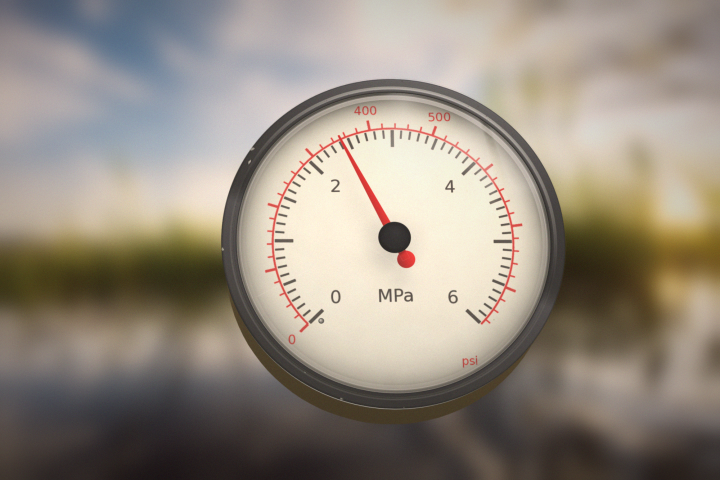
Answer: 2.4 MPa
